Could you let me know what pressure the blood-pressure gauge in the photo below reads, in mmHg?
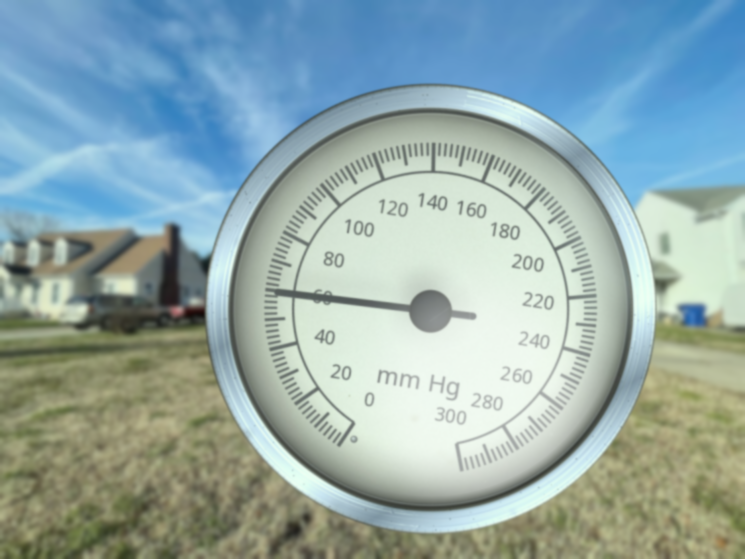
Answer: 60 mmHg
